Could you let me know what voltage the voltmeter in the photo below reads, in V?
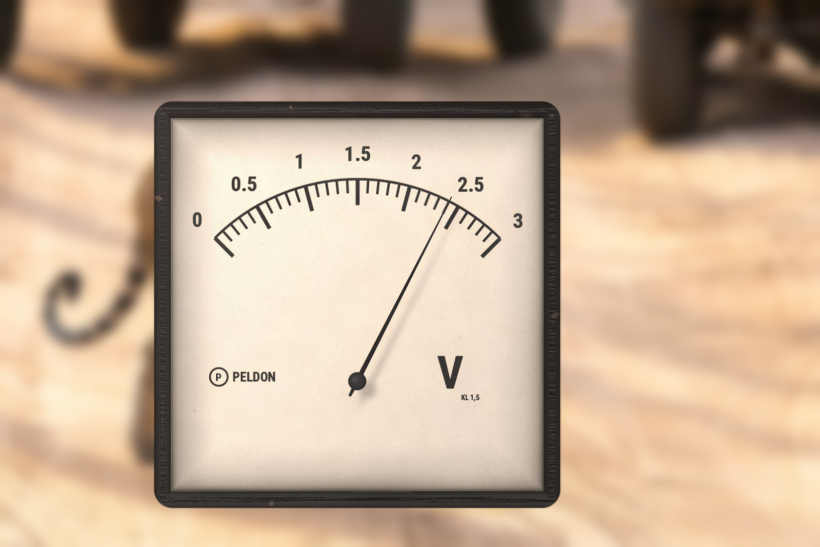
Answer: 2.4 V
